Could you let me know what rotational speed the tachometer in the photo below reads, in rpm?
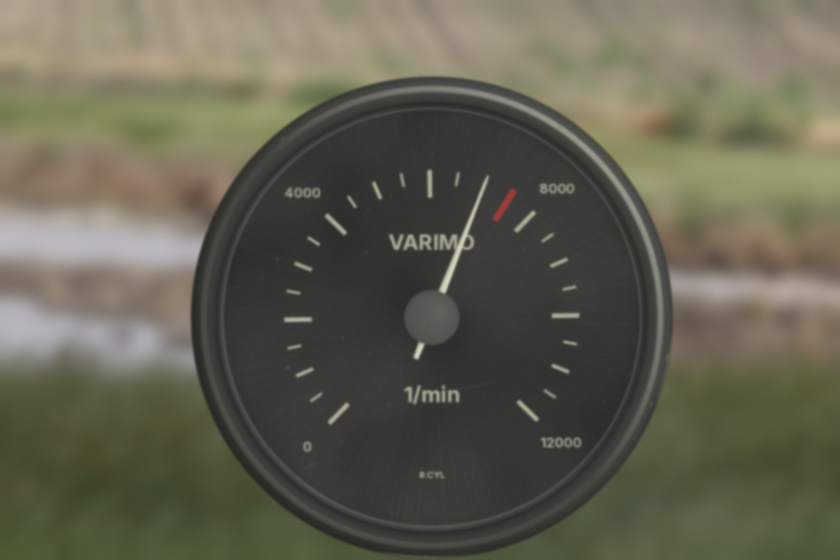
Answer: 7000 rpm
